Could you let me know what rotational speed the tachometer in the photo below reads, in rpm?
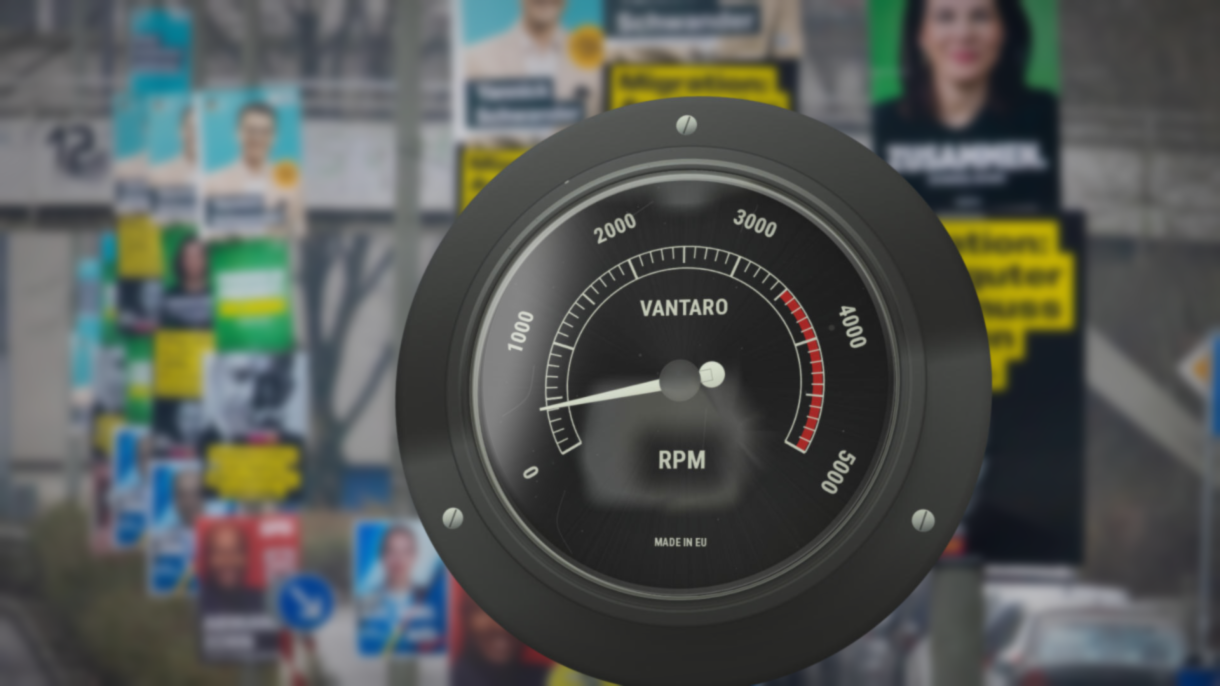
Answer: 400 rpm
